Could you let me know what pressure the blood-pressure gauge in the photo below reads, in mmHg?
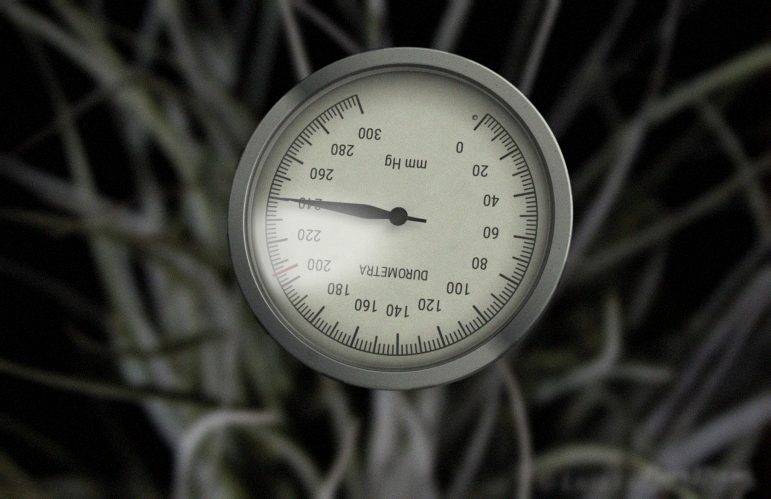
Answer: 240 mmHg
